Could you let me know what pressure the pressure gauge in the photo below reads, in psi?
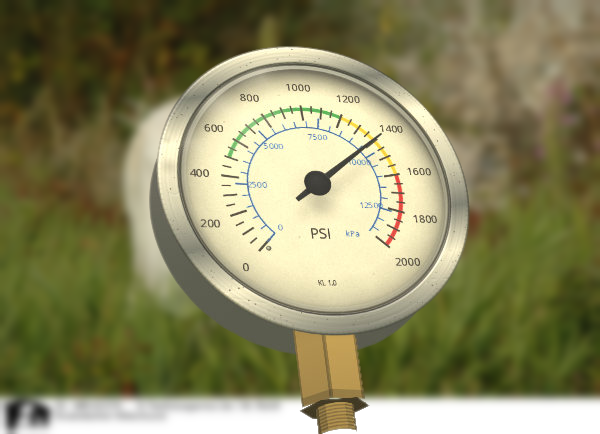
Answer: 1400 psi
